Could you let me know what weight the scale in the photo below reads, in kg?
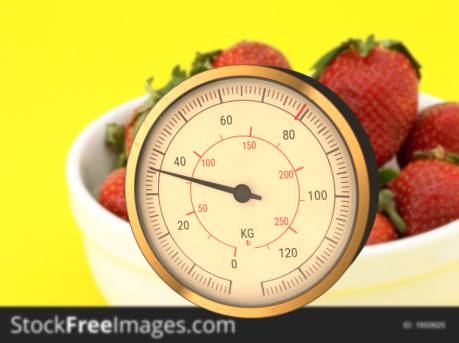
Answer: 36 kg
